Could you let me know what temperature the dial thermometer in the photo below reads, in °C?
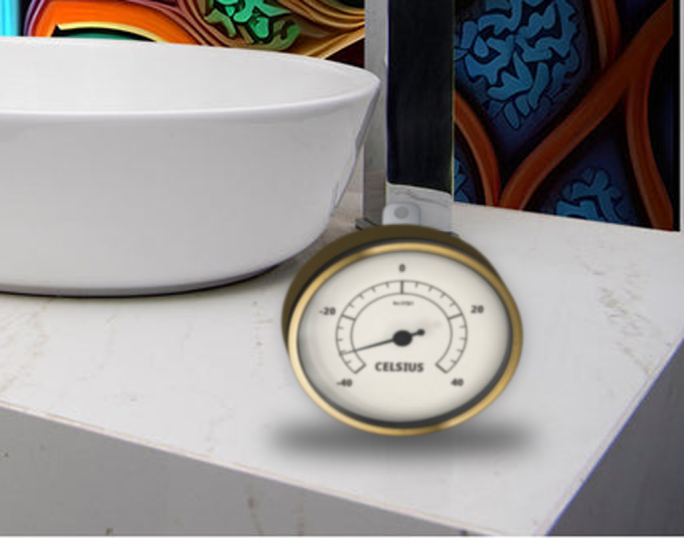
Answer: -32 °C
